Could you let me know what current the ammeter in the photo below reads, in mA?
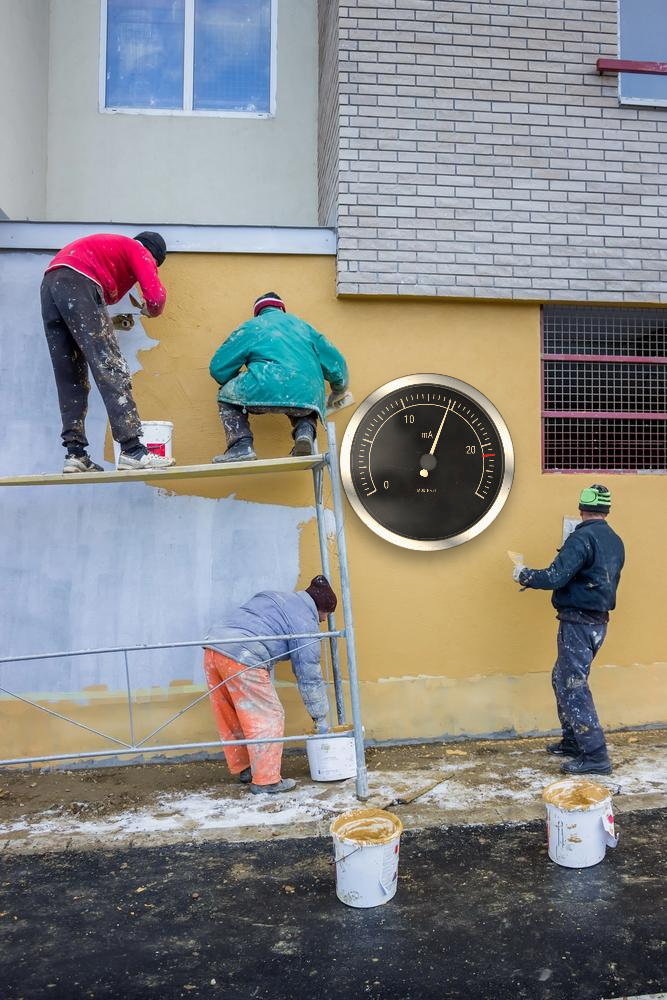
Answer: 14.5 mA
